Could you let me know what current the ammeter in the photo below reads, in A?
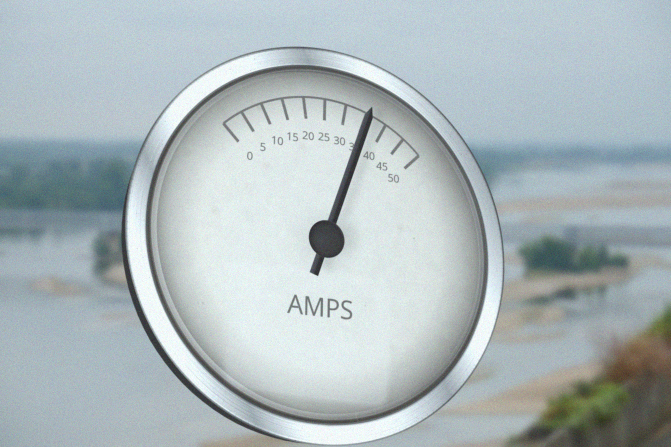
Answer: 35 A
